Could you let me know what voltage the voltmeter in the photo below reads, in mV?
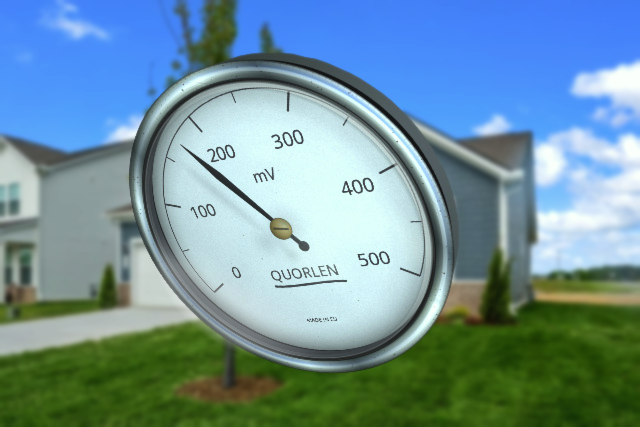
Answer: 175 mV
